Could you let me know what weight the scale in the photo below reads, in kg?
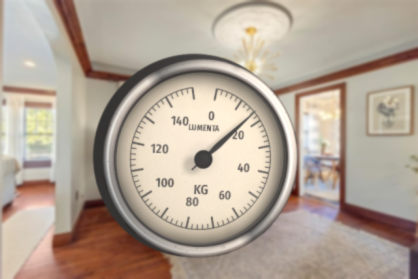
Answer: 16 kg
